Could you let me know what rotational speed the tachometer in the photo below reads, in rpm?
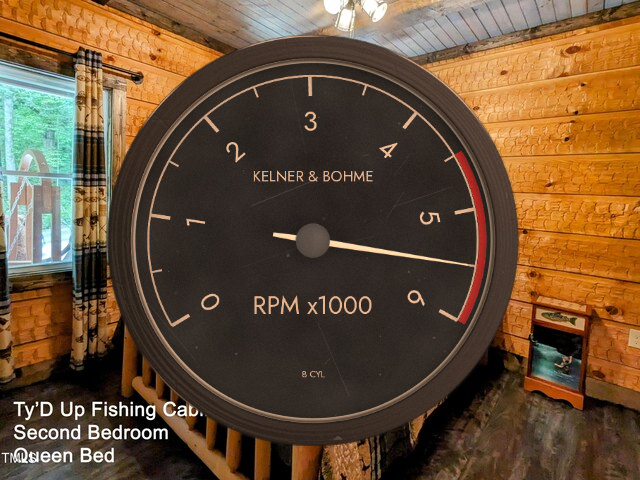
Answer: 5500 rpm
